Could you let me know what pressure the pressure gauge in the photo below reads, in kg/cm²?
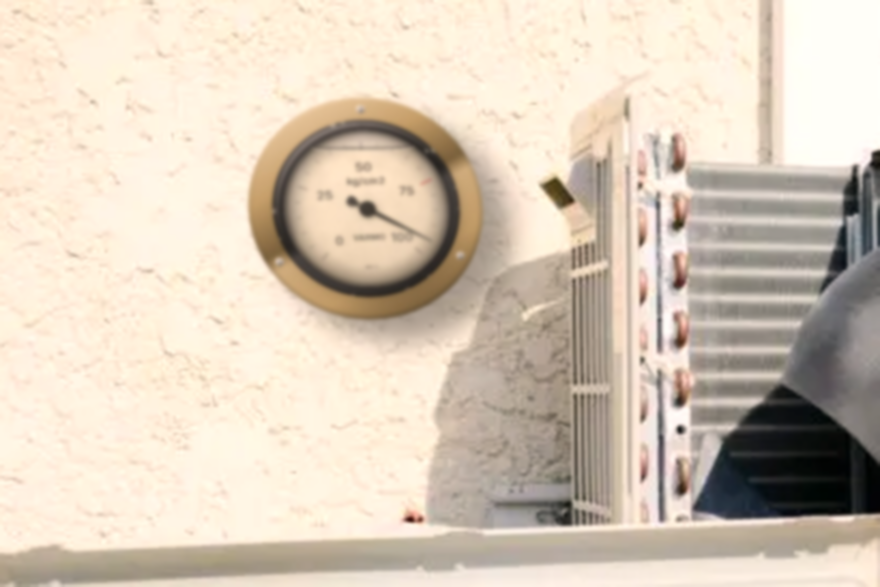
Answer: 95 kg/cm²
